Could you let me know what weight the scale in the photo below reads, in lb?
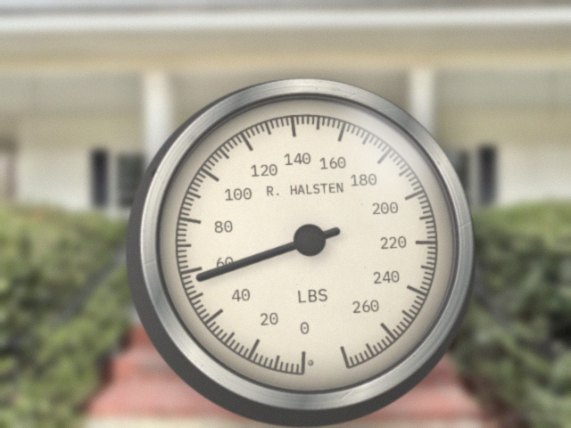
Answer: 56 lb
